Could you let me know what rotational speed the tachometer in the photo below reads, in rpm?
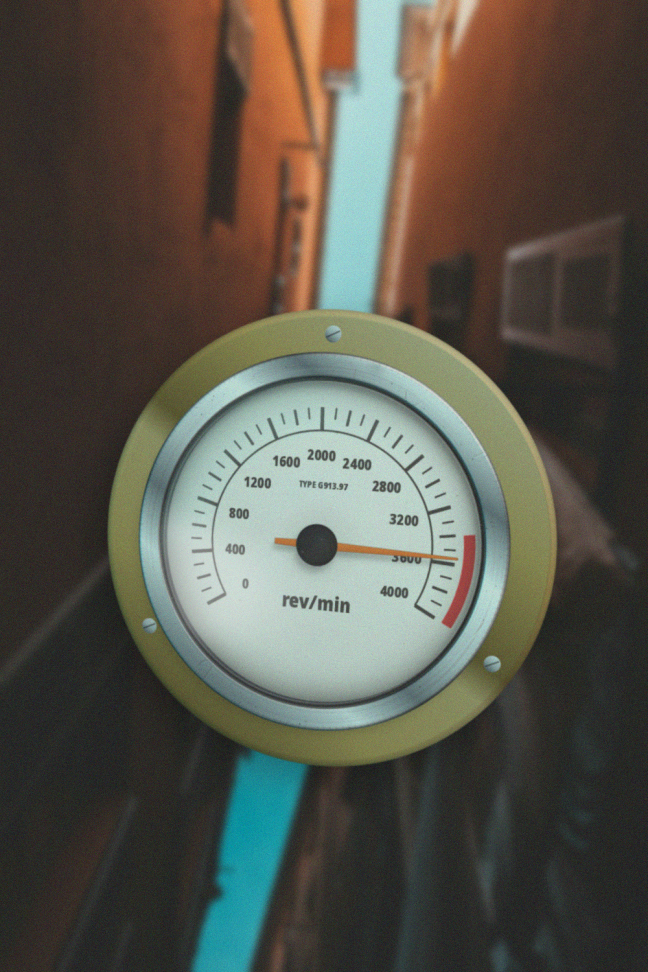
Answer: 3550 rpm
